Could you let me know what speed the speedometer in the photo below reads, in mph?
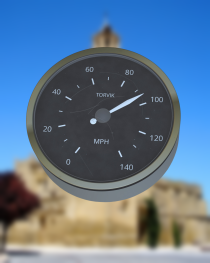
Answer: 95 mph
